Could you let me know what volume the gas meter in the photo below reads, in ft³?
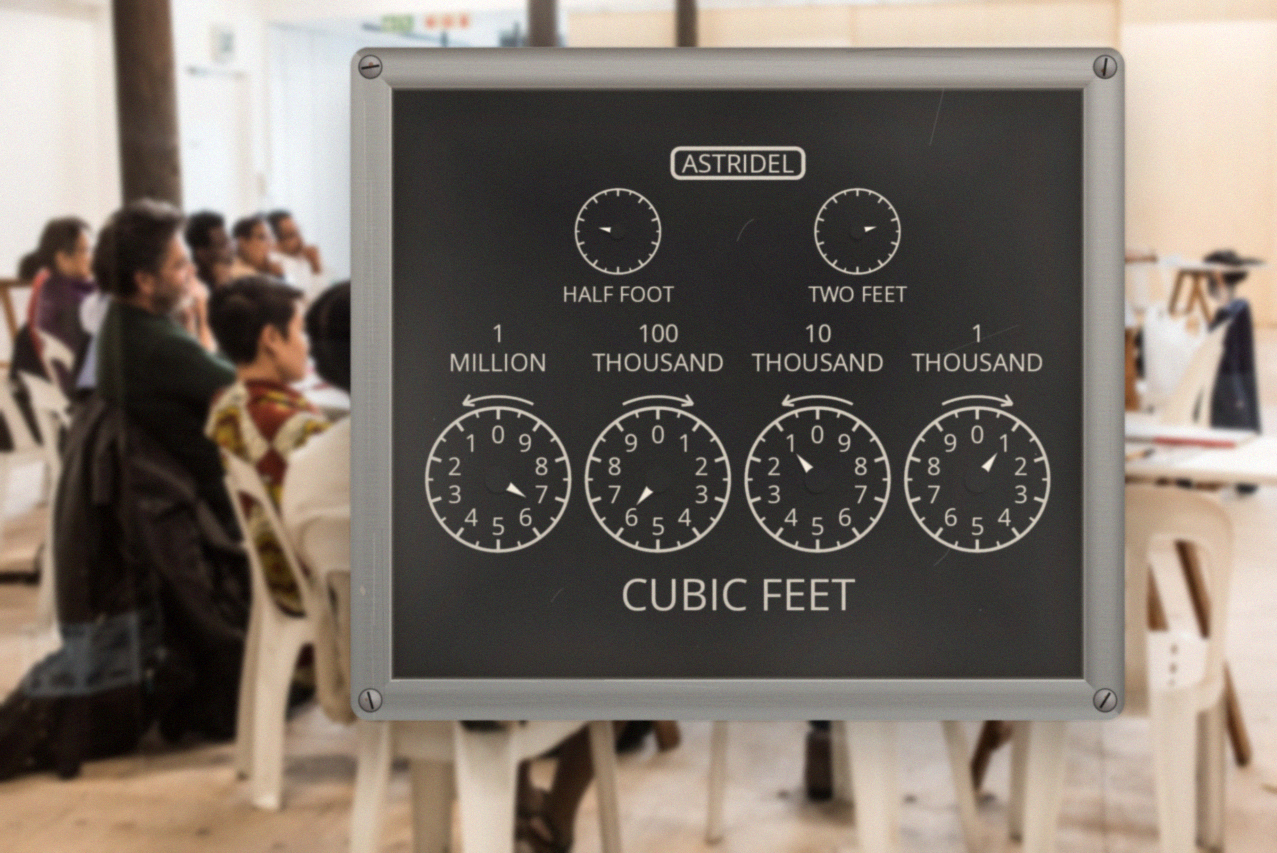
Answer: 661100 ft³
